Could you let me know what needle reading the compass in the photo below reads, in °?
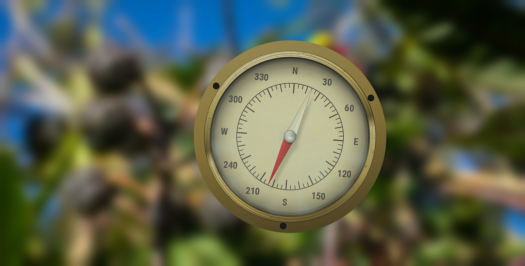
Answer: 200 °
